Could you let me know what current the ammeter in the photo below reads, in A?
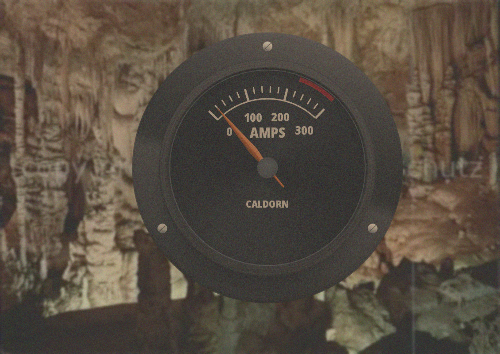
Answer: 20 A
